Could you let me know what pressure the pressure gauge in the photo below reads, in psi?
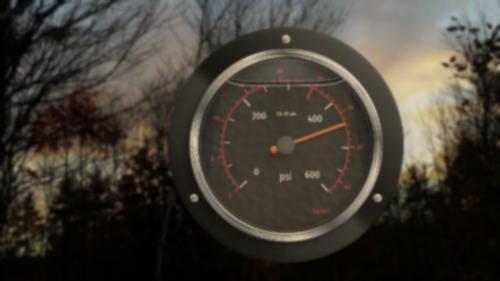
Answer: 450 psi
